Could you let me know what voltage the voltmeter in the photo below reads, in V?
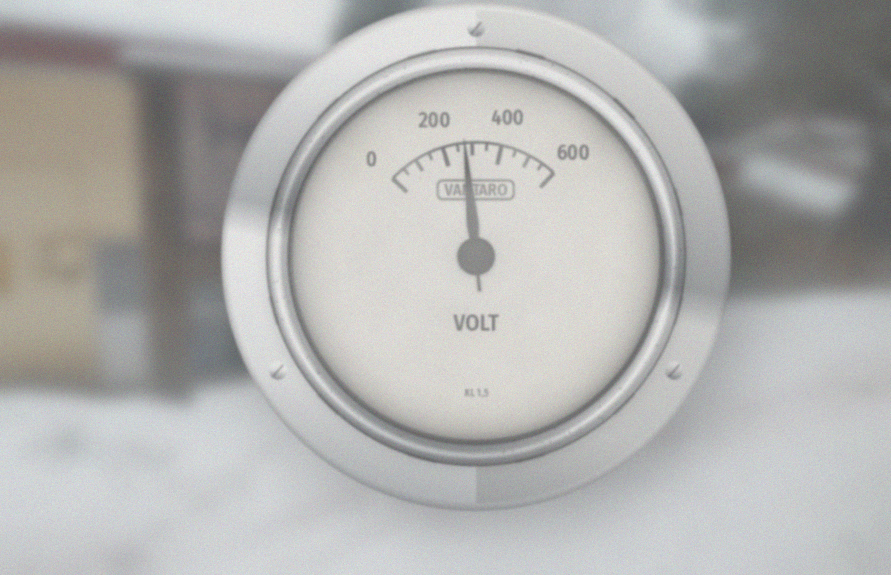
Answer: 275 V
